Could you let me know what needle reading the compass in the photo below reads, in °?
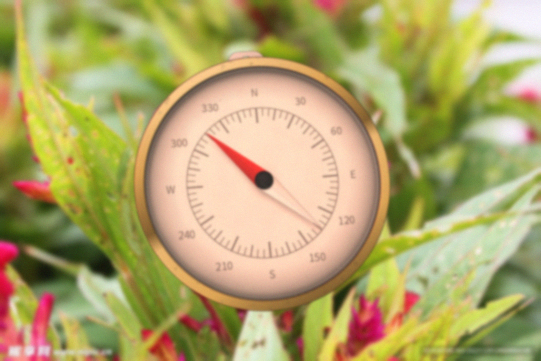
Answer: 315 °
